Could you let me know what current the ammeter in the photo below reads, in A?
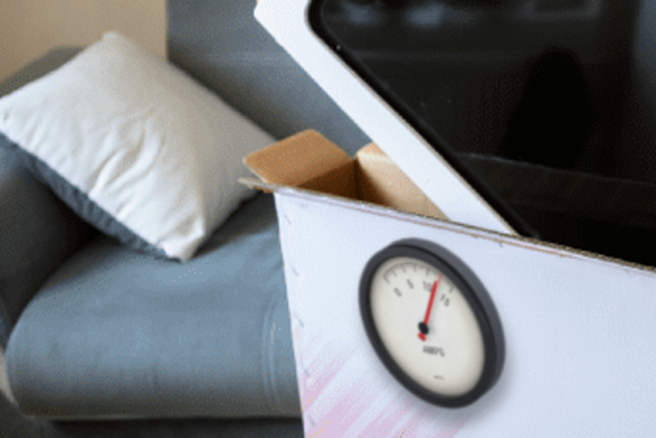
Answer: 12.5 A
